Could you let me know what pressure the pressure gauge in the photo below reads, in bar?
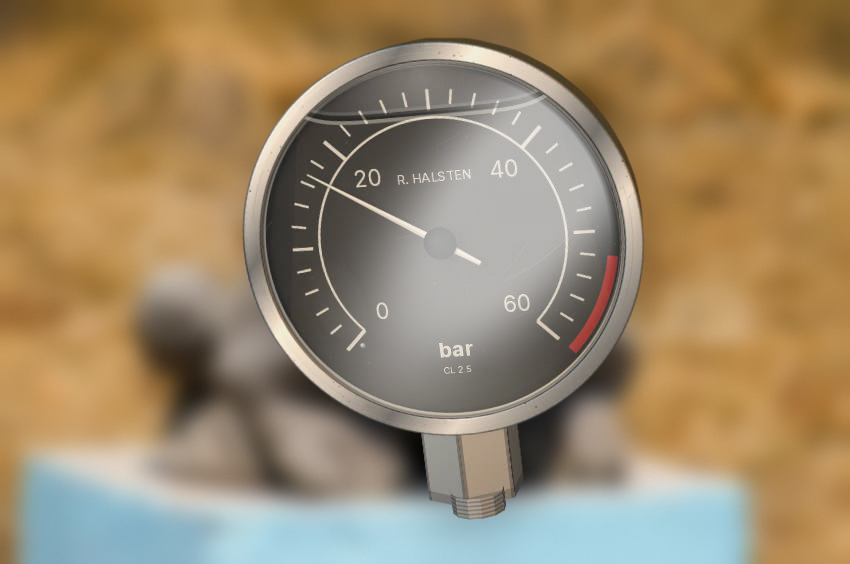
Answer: 17 bar
